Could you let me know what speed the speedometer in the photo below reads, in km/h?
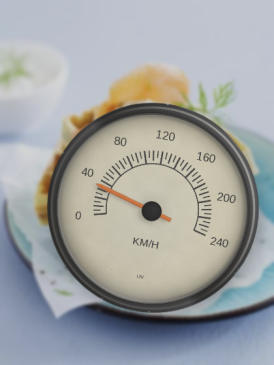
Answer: 35 km/h
